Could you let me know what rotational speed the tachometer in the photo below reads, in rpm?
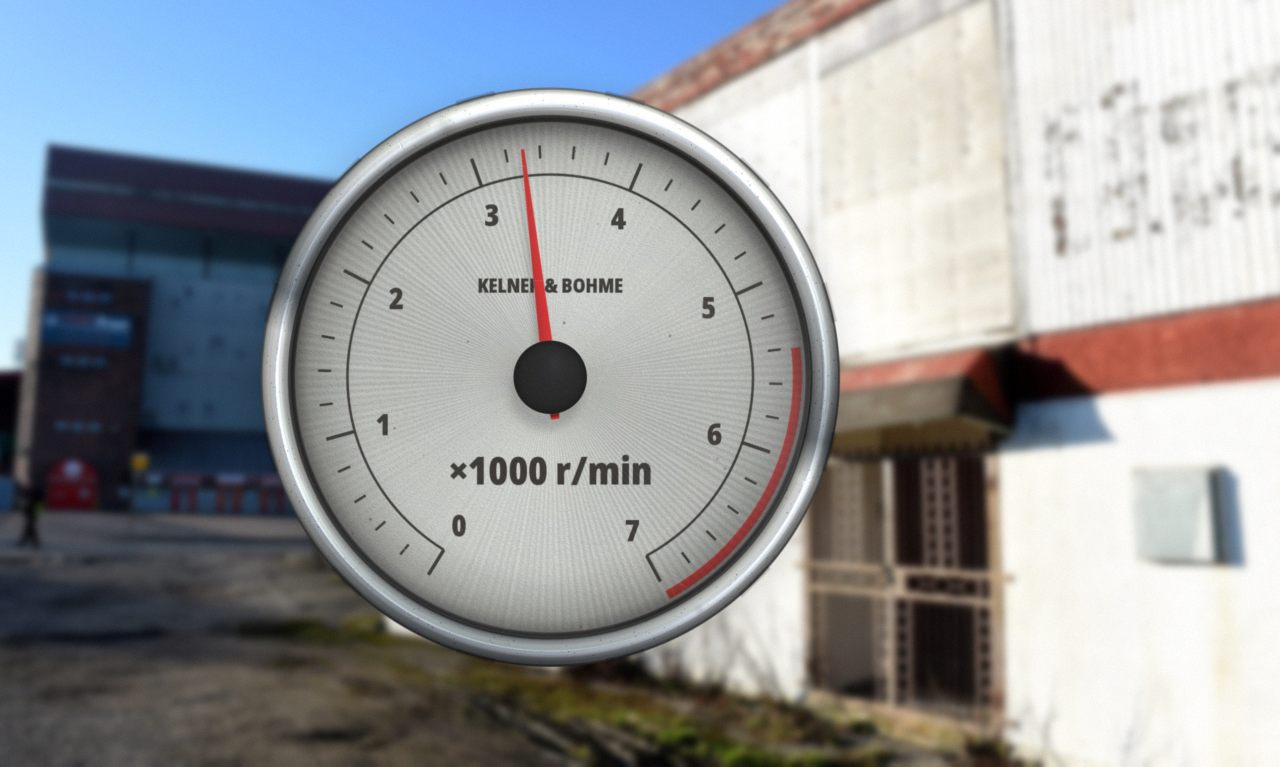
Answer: 3300 rpm
